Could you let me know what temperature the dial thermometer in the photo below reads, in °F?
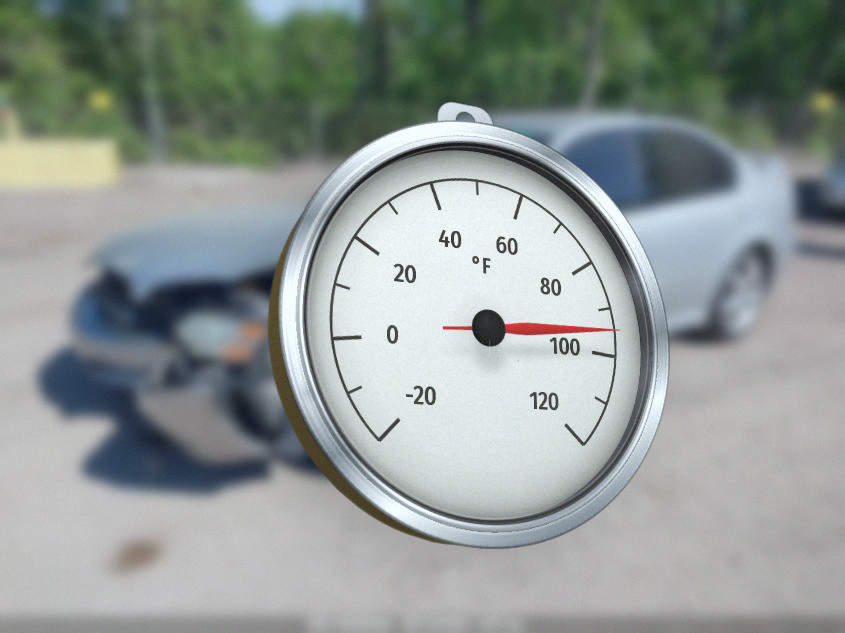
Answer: 95 °F
